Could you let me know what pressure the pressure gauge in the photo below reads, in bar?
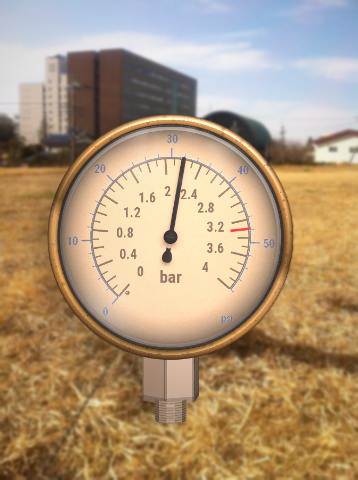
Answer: 2.2 bar
